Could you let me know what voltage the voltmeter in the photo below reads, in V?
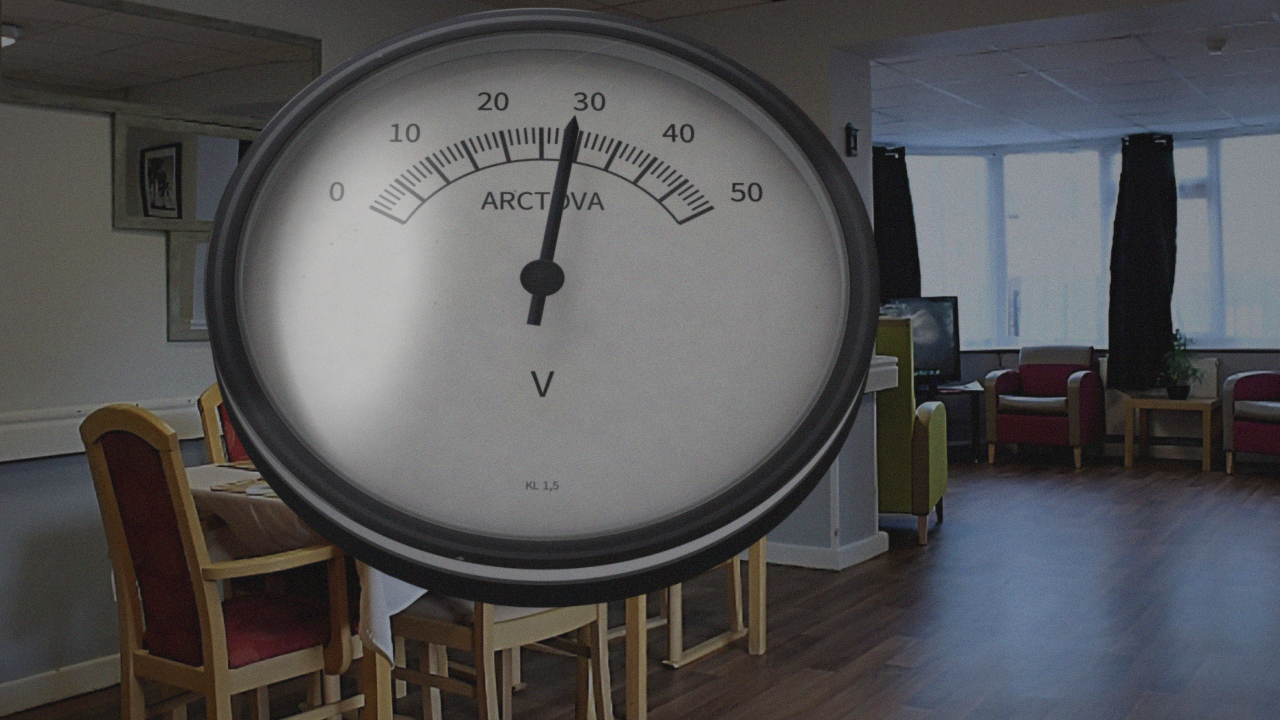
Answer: 29 V
